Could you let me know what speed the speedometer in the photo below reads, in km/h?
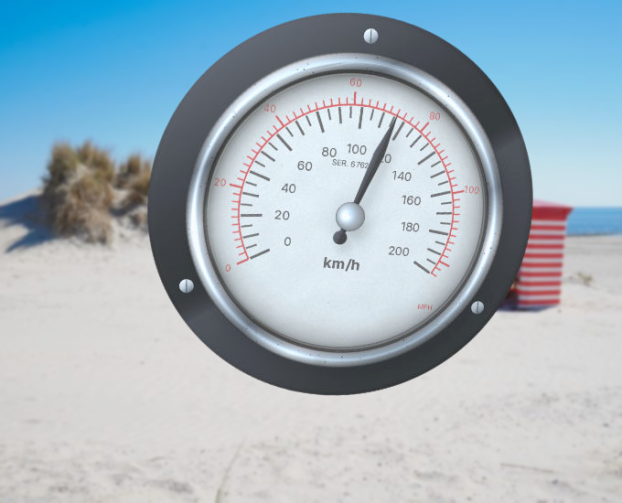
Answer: 115 km/h
